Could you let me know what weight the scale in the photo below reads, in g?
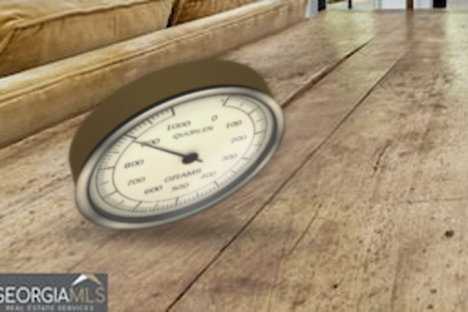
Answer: 900 g
